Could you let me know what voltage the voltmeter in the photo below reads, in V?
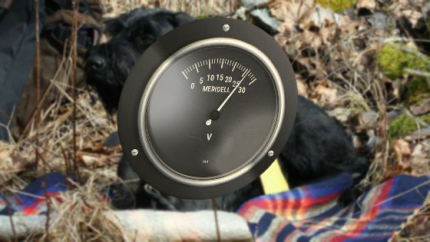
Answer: 25 V
